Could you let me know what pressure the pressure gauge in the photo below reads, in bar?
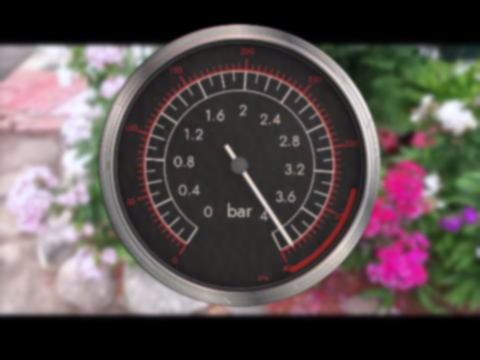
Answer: 3.9 bar
